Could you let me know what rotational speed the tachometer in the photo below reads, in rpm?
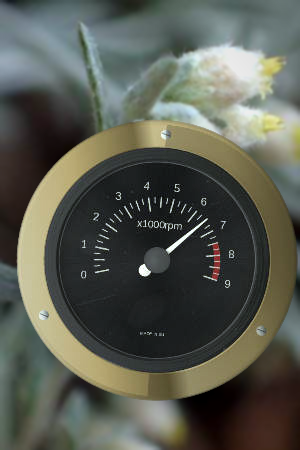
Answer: 6500 rpm
